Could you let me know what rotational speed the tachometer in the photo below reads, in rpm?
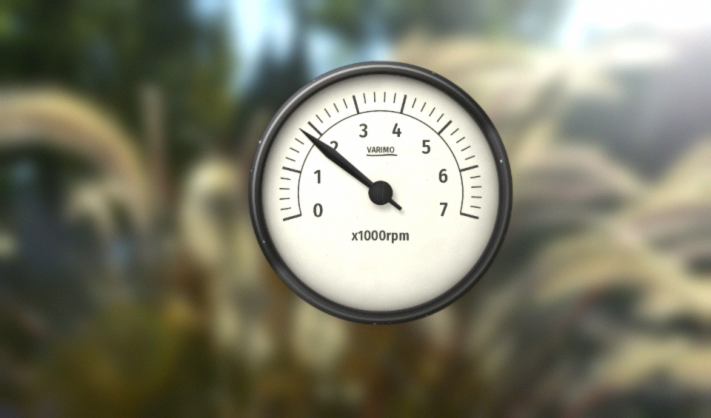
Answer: 1800 rpm
